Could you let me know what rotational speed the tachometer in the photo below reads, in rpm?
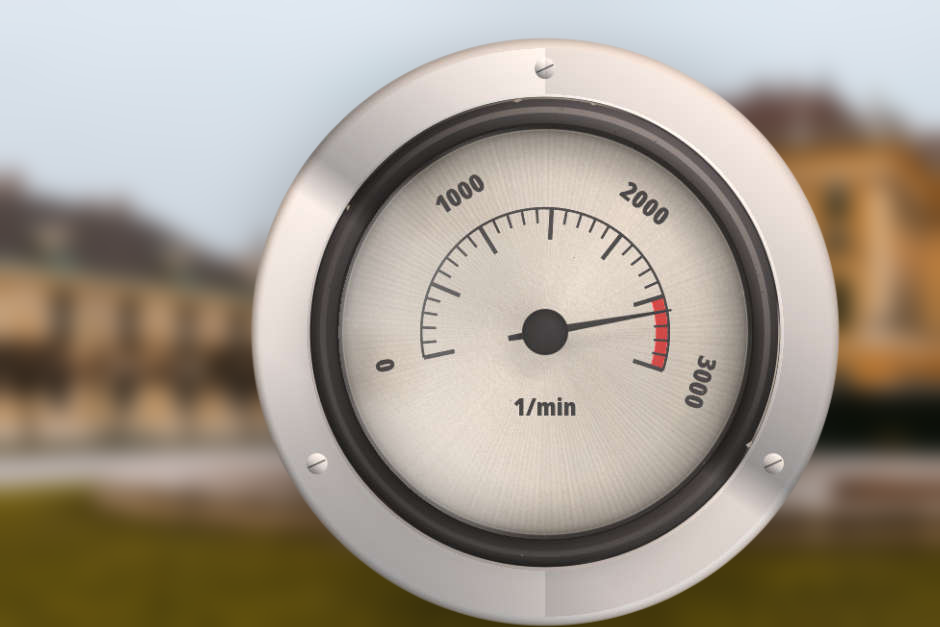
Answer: 2600 rpm
